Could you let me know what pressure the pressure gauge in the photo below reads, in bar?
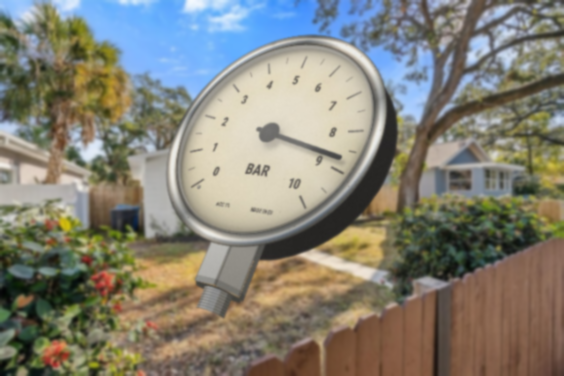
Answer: 8.75 bar
